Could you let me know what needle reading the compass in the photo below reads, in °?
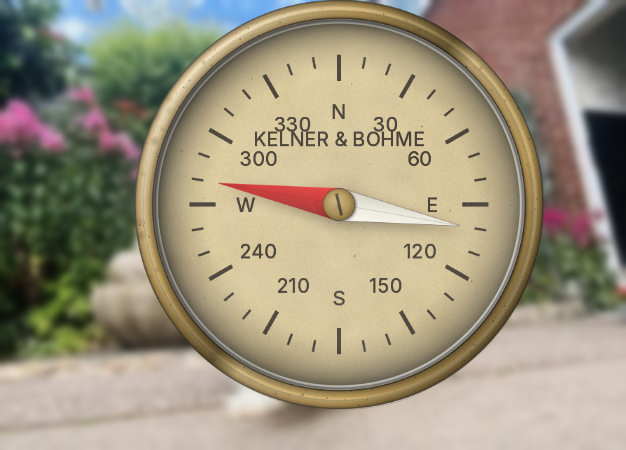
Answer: 280 °
